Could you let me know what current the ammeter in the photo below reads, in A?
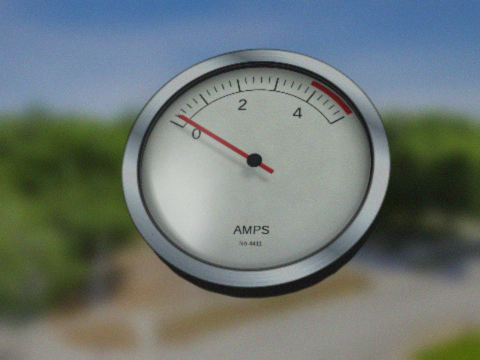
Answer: 0.2 A
